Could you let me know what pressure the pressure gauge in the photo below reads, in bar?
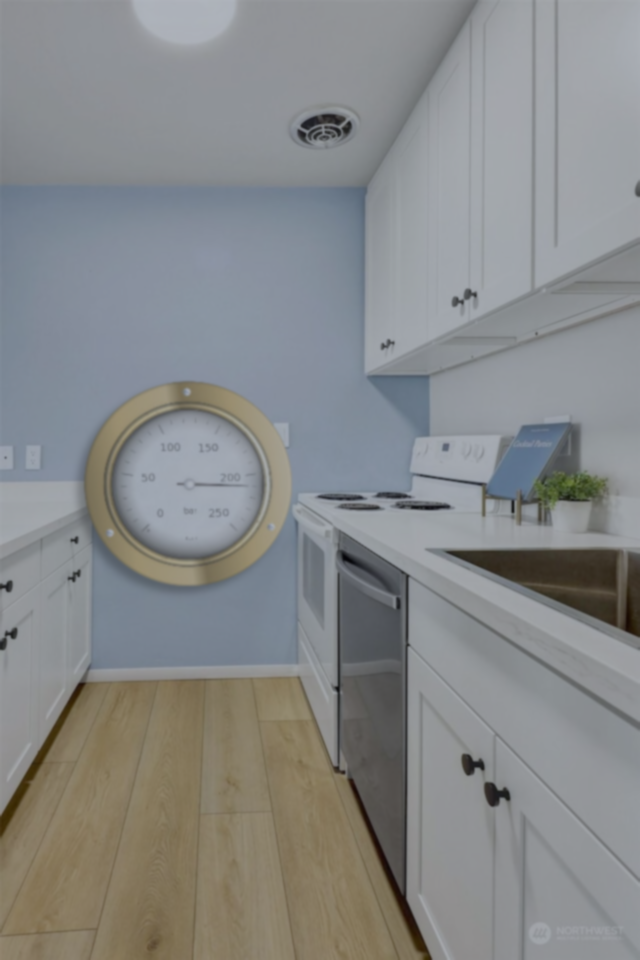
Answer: 210 bar
